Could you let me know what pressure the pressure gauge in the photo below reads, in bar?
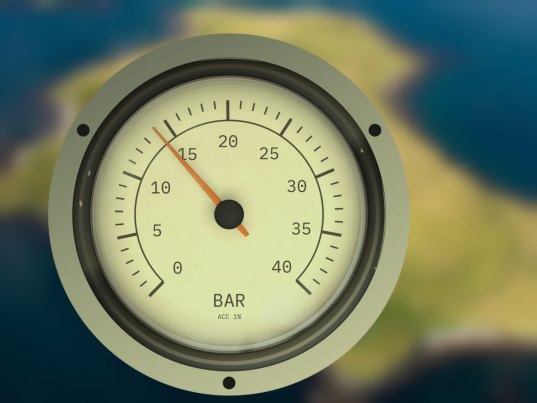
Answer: 14 bar
